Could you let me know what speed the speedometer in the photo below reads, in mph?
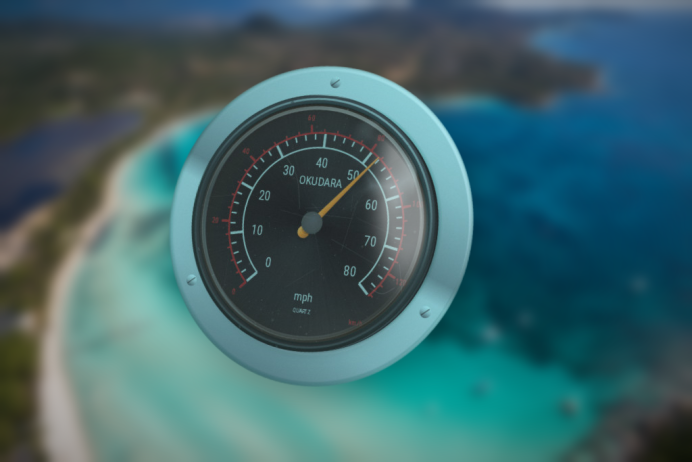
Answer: 52 mph
